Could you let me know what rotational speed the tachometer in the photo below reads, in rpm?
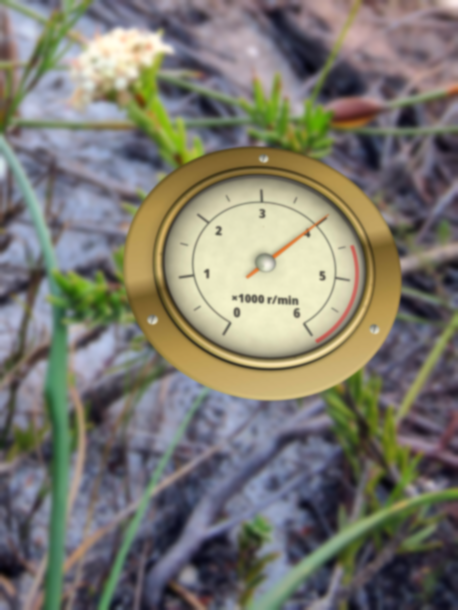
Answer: 4000 rpm
